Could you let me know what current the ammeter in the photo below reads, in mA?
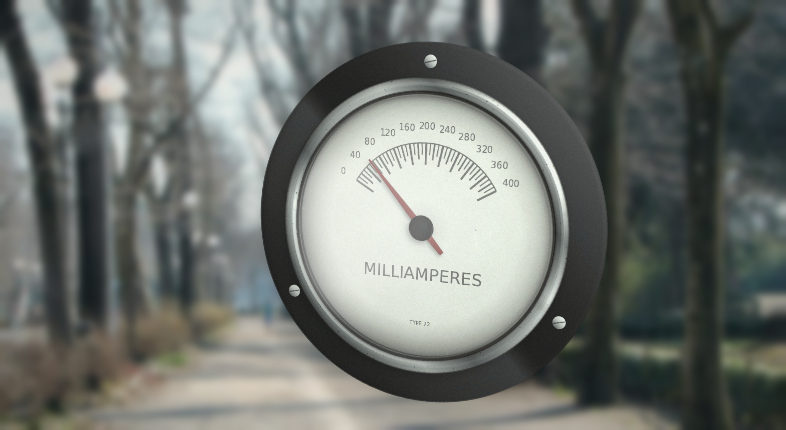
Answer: 60 mA
